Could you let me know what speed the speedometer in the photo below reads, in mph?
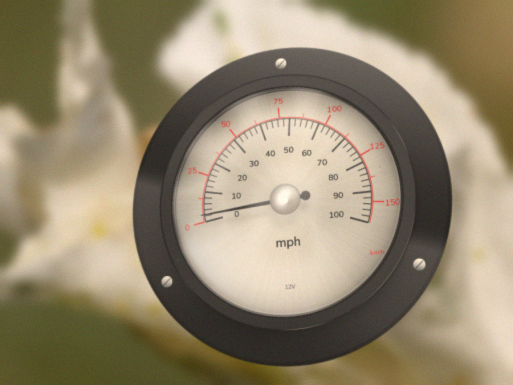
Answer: 2 mph
